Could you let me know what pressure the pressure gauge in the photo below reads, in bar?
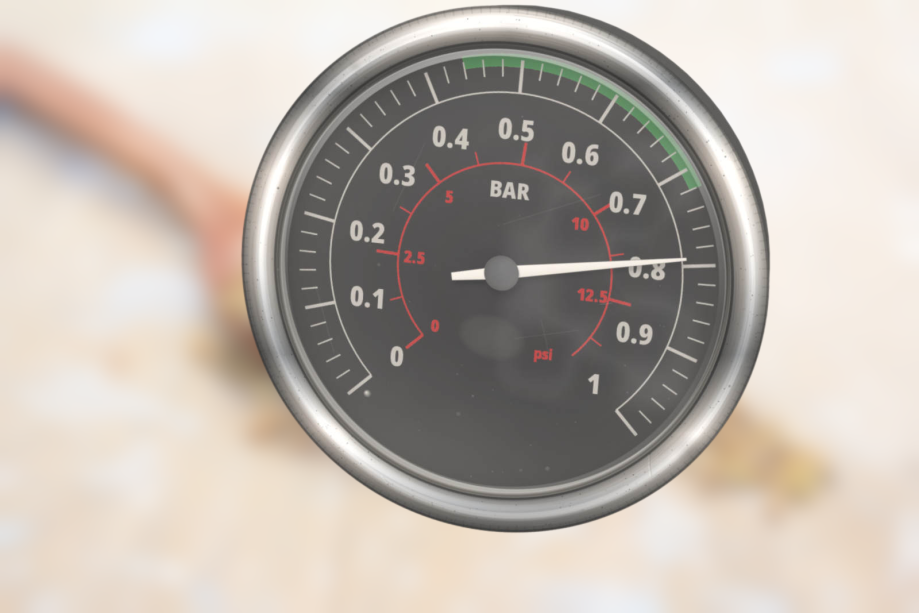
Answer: 0.79 bar
